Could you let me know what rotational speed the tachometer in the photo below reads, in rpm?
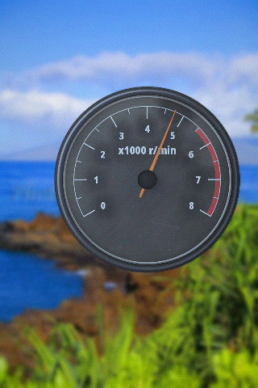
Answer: 4750 rpm
